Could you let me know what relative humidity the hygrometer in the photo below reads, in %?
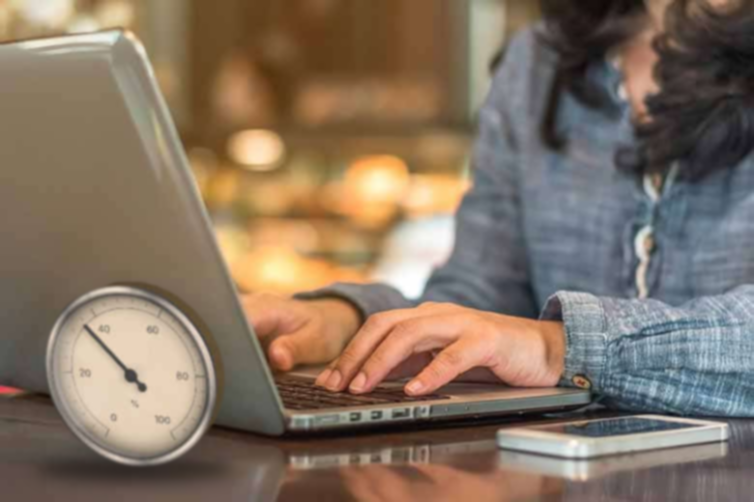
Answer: 36 %
